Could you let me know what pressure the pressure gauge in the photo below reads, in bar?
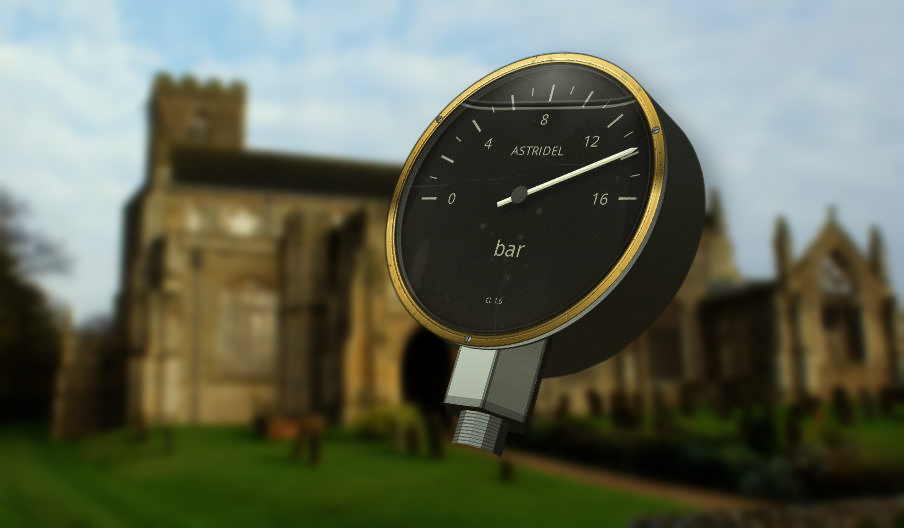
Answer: 14 bar
